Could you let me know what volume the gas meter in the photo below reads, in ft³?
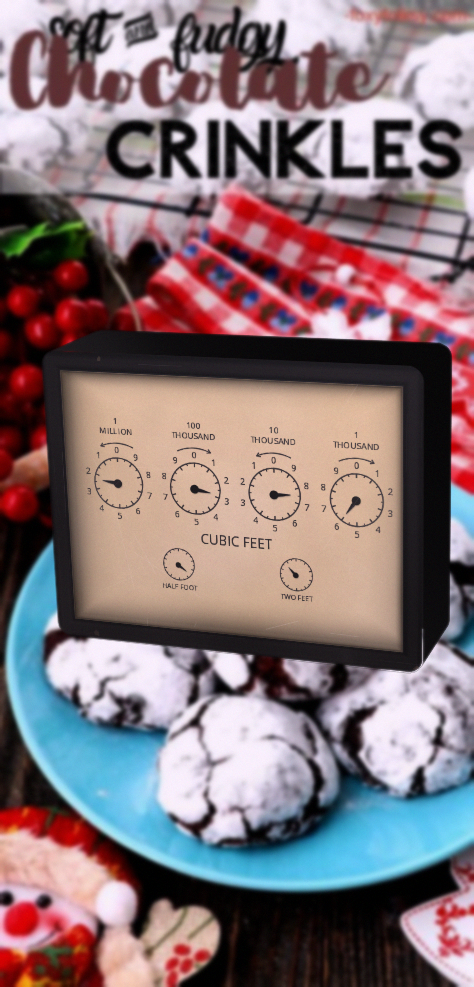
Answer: 227600 ft³
